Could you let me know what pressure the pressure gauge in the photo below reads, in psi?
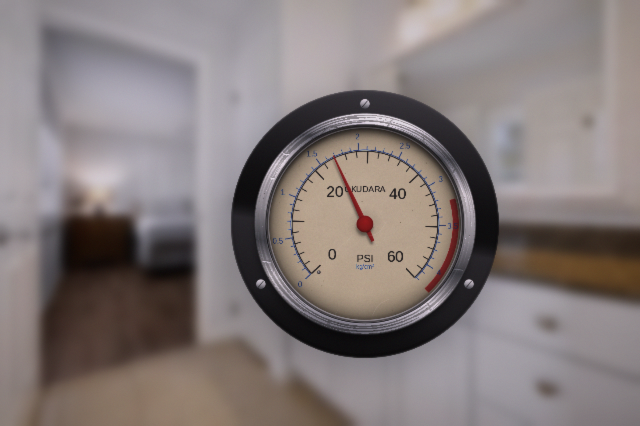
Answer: 24 psi
